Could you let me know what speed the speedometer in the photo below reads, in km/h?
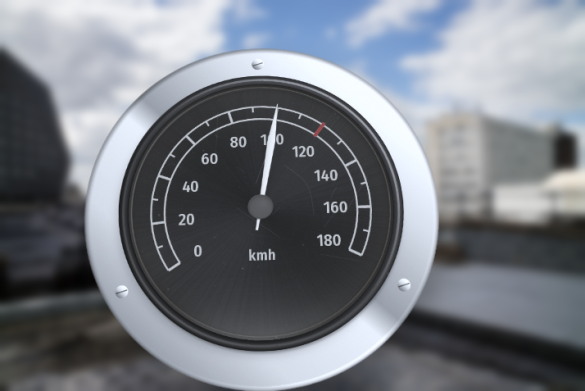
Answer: 100 km/h
